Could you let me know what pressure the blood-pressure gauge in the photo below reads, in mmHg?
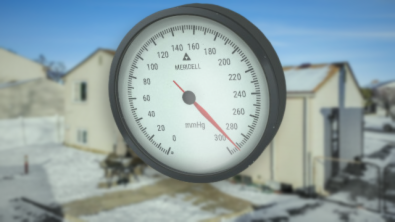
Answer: 290 mmHg
